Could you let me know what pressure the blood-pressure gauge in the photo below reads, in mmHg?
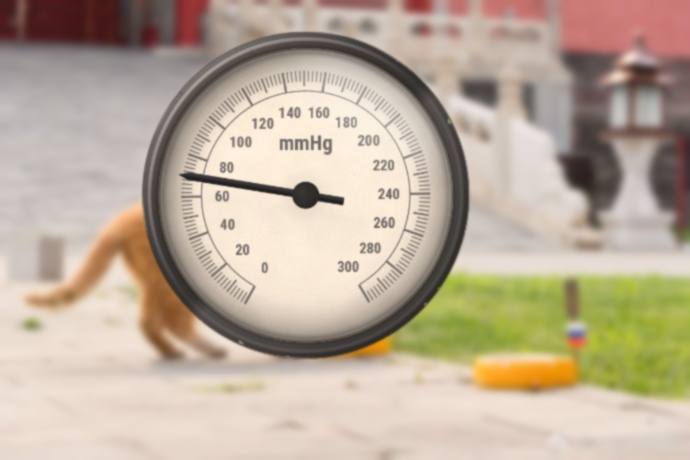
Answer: 70 mmHg
